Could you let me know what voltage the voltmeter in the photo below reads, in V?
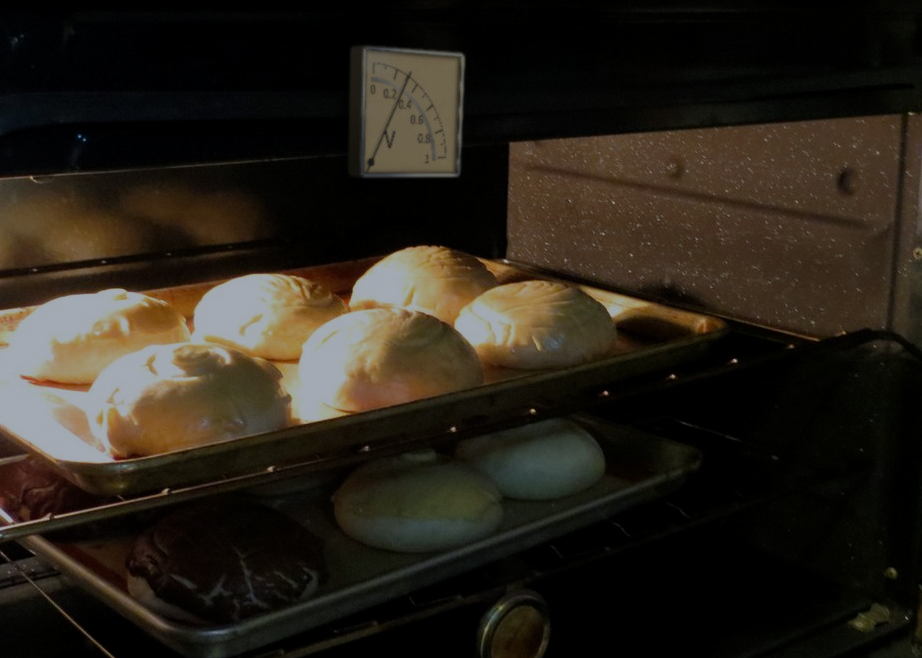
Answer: 0.3 V
